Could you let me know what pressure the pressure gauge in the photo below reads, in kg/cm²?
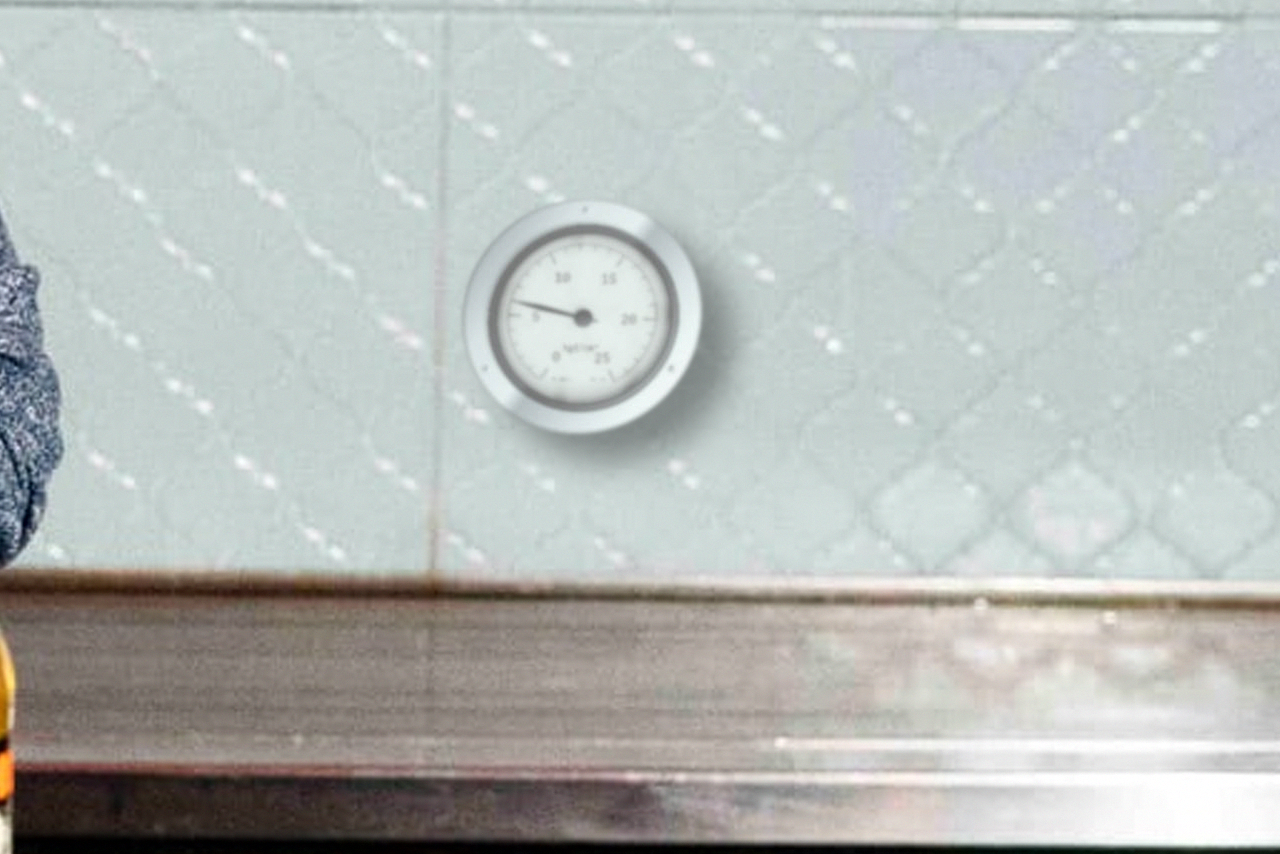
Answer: 6 kg/cm²
